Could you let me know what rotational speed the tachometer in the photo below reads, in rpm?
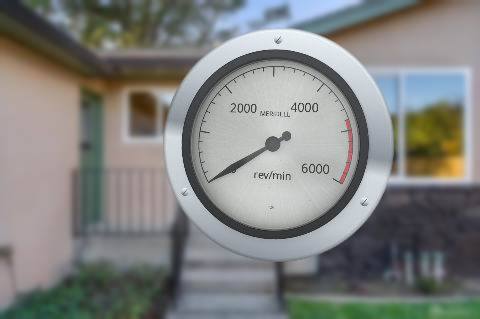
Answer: 0 rpm
